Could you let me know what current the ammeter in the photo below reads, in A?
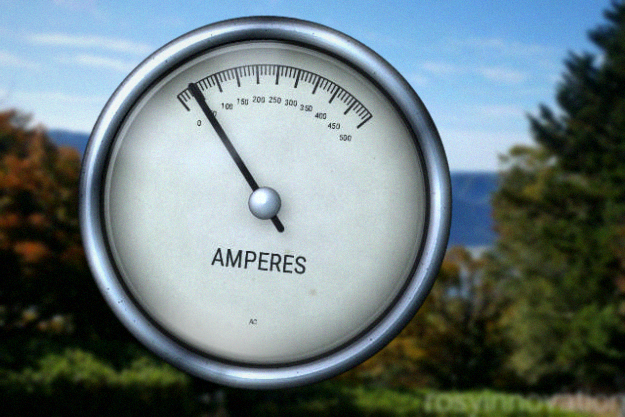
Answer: 40 A
